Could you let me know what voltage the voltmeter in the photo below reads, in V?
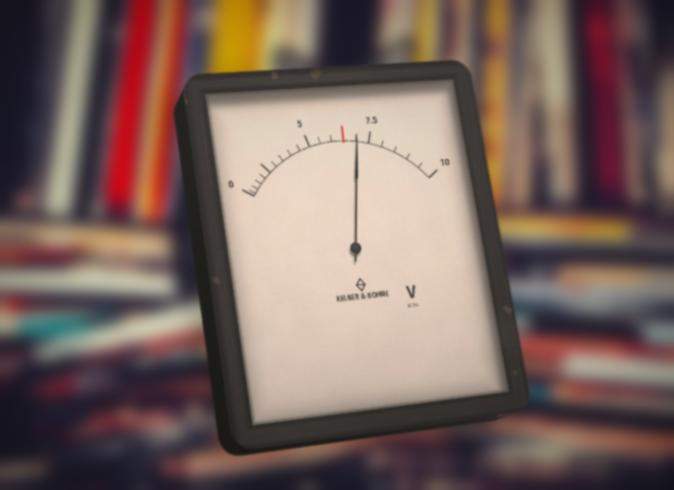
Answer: 7 V
